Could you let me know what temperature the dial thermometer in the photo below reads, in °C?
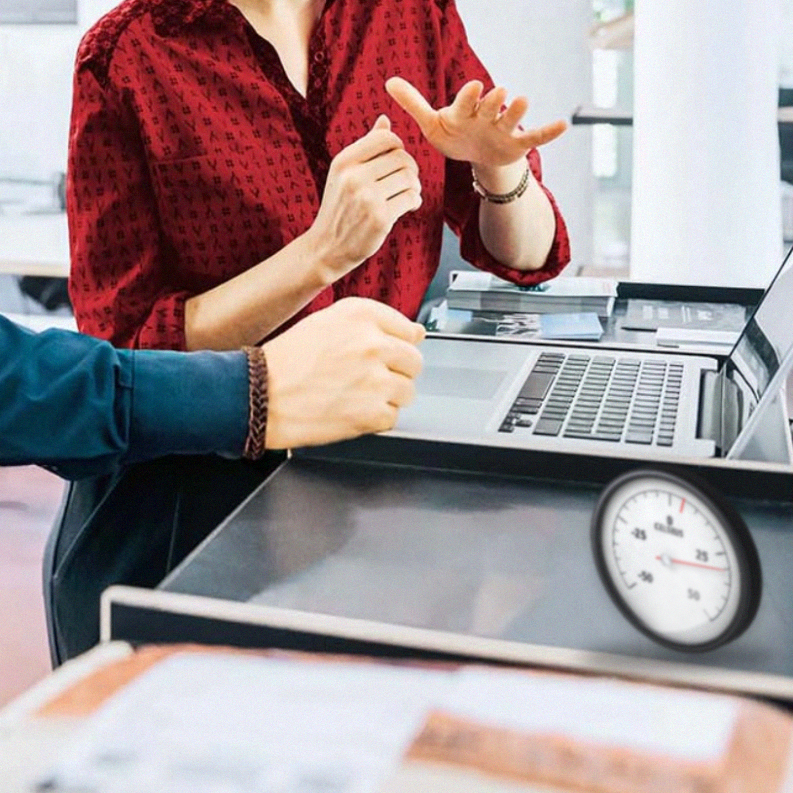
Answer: 30 °C
